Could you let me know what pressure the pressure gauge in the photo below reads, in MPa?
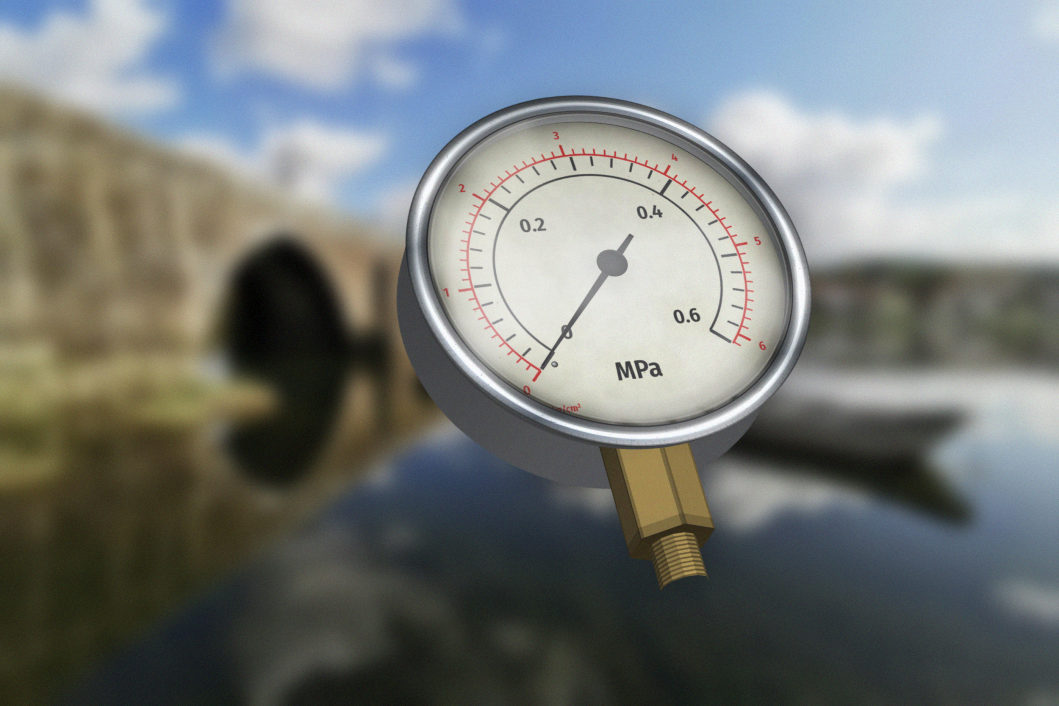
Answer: 0 MPa
